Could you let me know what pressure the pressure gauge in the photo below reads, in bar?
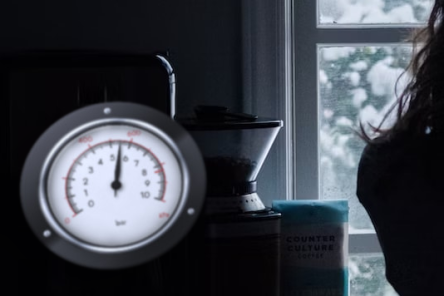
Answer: 5.5 bar
